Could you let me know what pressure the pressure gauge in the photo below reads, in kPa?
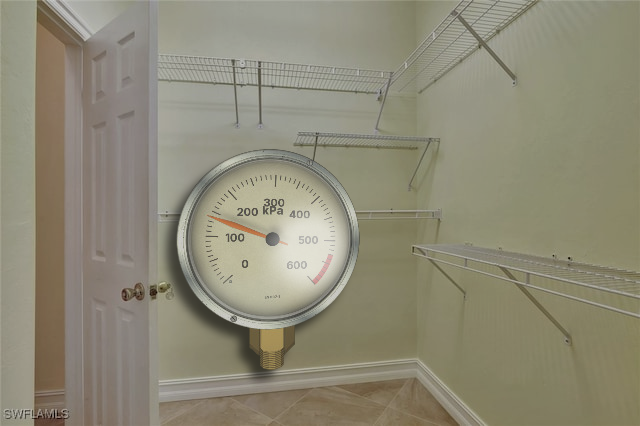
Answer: 140 kPa
